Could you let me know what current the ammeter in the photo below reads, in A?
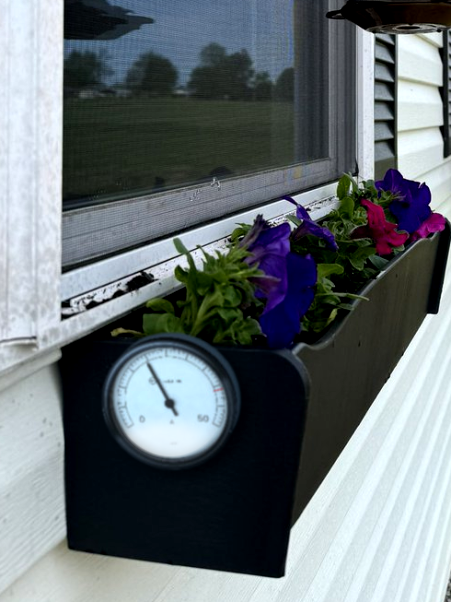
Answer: 20 A
